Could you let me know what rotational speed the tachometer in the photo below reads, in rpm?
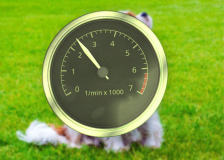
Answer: 2400 rpm
